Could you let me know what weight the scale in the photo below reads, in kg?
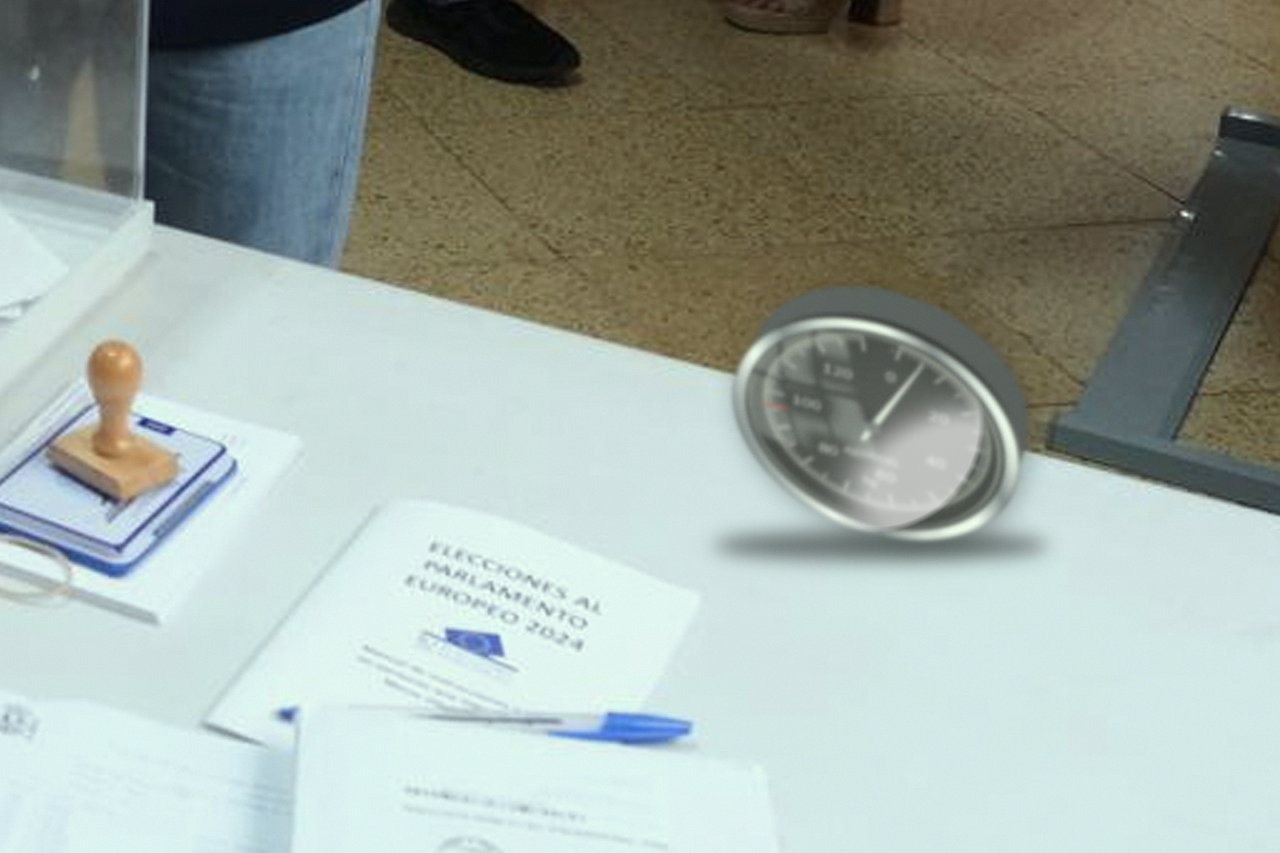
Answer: 5 kg
